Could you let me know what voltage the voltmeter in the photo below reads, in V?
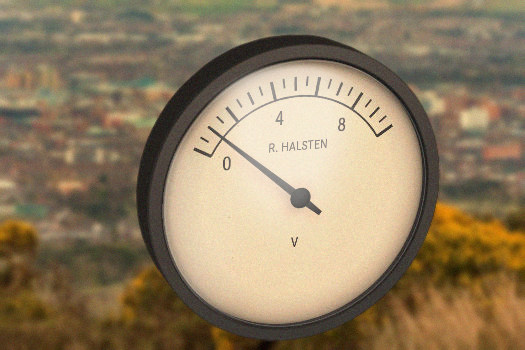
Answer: 1 V
